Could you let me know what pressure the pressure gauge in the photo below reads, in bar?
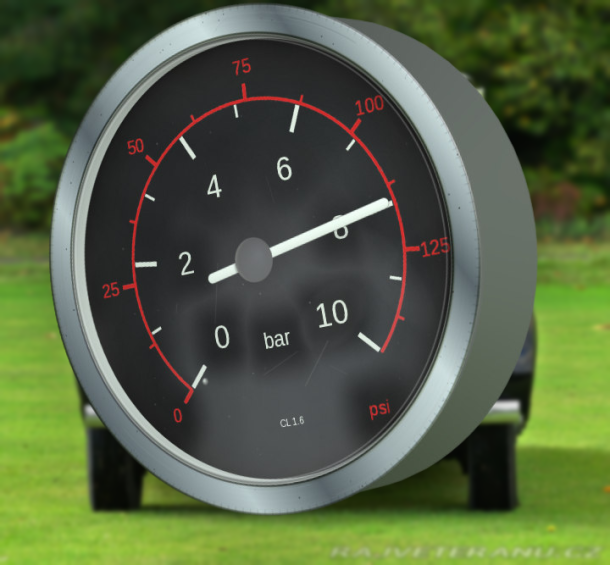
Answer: 8 bar
